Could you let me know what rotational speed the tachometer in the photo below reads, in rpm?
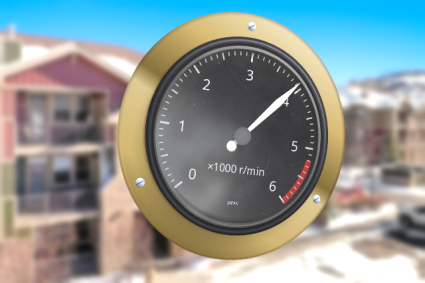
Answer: 3900 rpm
